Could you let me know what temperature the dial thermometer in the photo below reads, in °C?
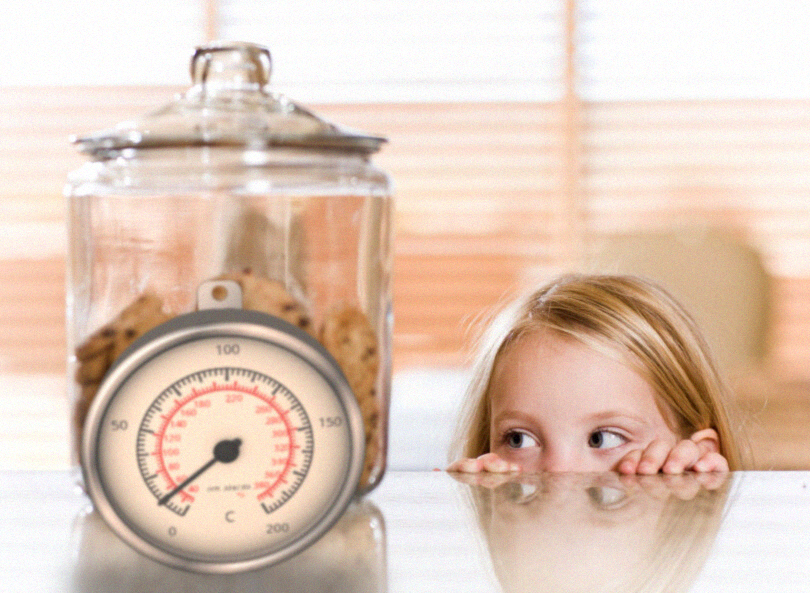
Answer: 12.5 °C
